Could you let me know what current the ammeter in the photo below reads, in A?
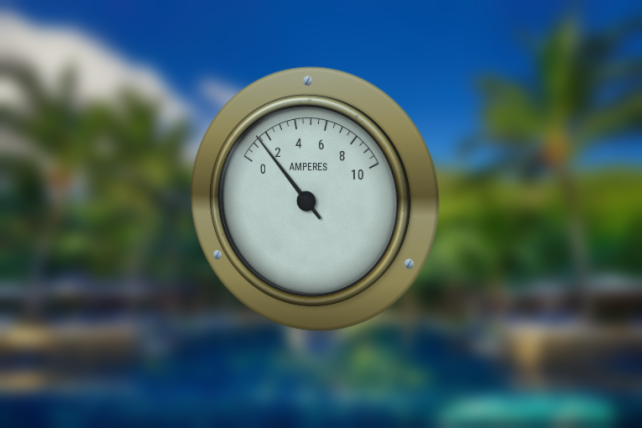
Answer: 1.5 A
